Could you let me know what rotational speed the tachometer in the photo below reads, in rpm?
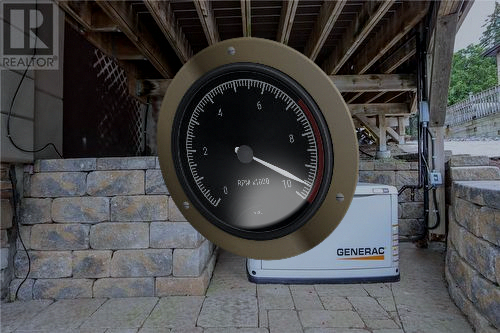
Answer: 9500 rpm
